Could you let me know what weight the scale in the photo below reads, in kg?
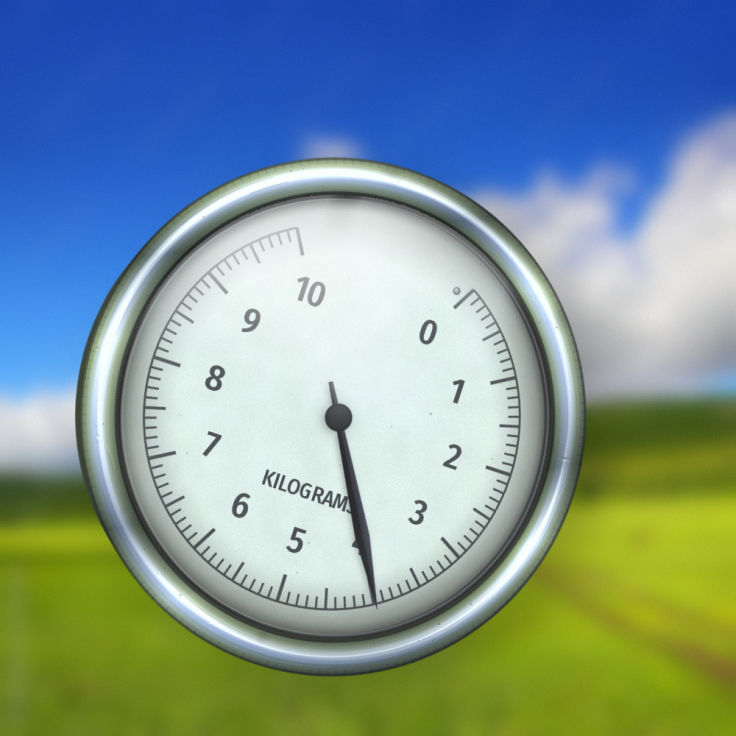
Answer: 4 kg
